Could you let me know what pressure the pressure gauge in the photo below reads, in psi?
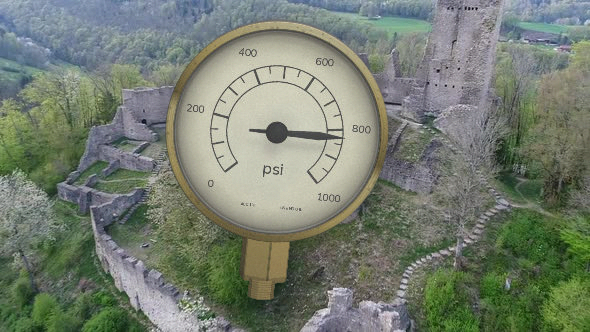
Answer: 825 psi
